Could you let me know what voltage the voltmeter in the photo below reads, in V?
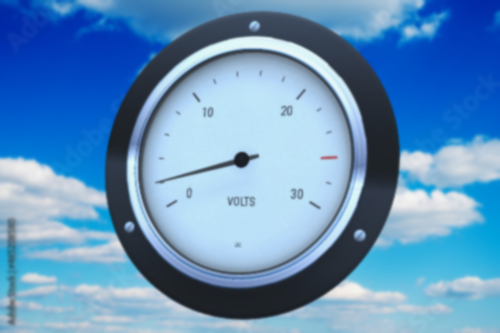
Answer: 2 V
